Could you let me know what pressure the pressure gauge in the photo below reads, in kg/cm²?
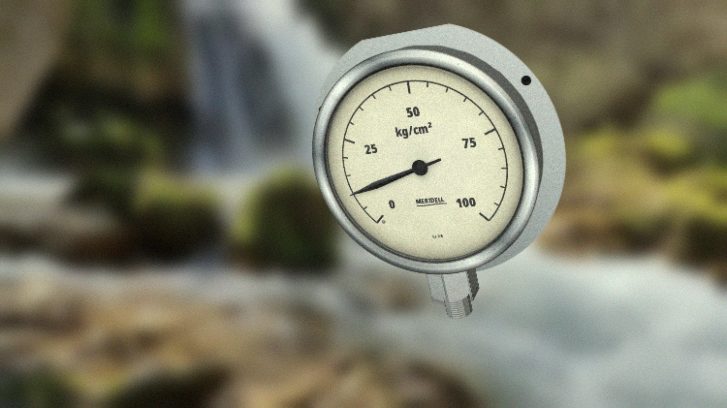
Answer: 10 kg/cm²
